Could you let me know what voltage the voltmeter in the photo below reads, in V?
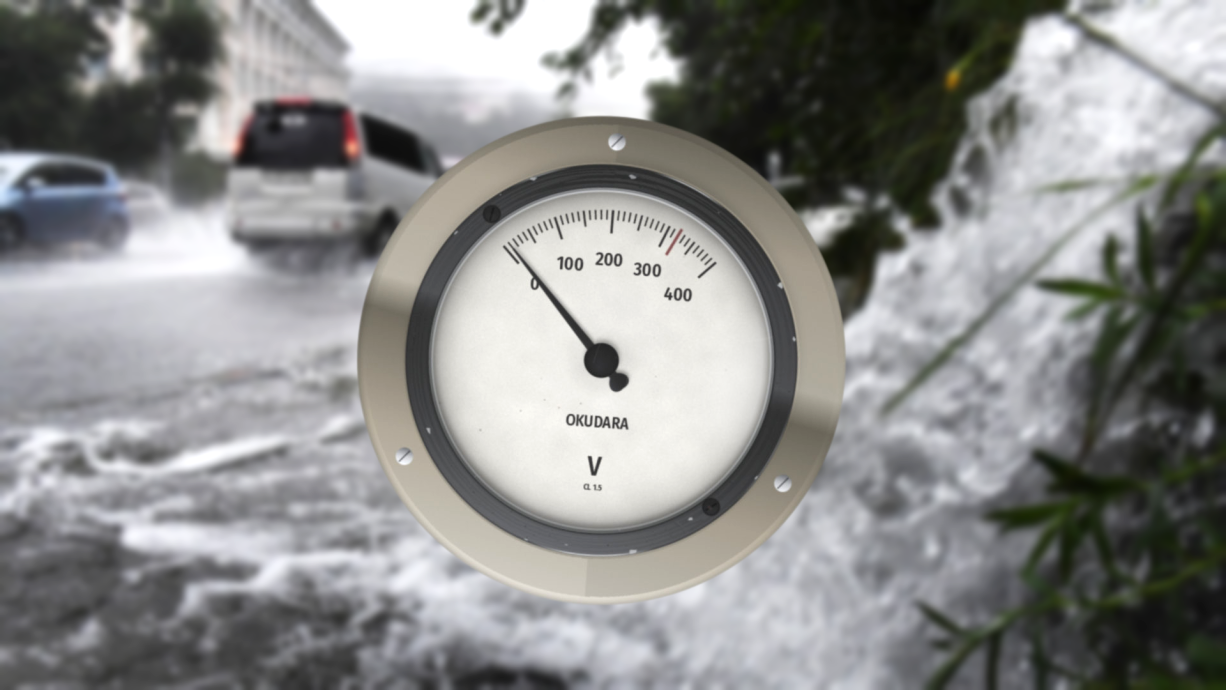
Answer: 10 V
